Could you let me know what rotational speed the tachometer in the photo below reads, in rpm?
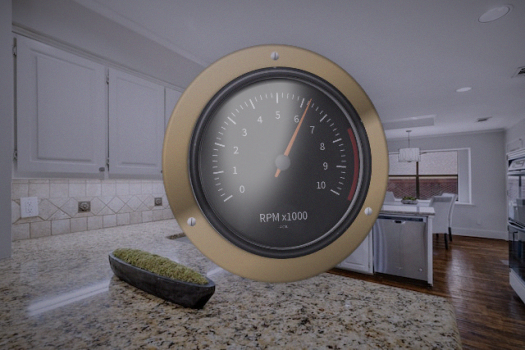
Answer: 6200 rpm
